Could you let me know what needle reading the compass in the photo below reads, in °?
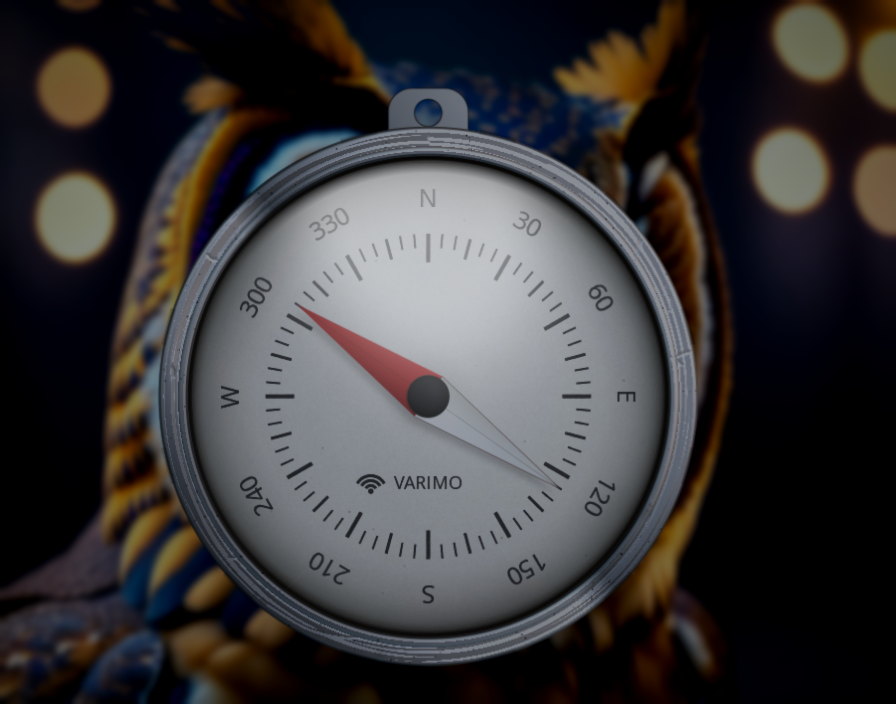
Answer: 305 °
